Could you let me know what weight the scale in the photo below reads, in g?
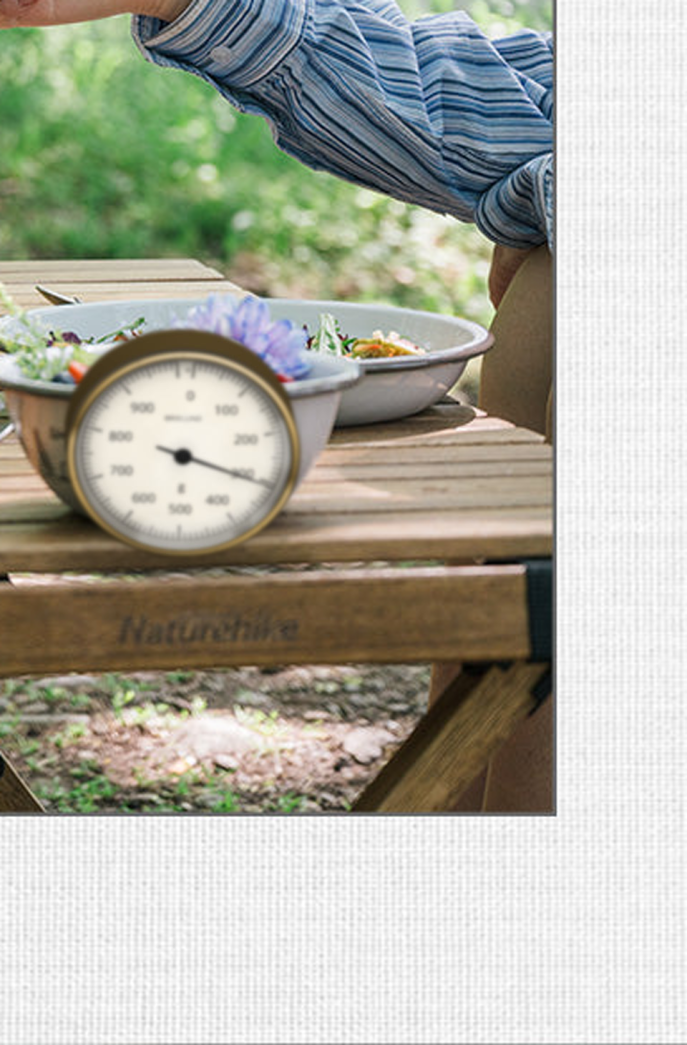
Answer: 300 g
